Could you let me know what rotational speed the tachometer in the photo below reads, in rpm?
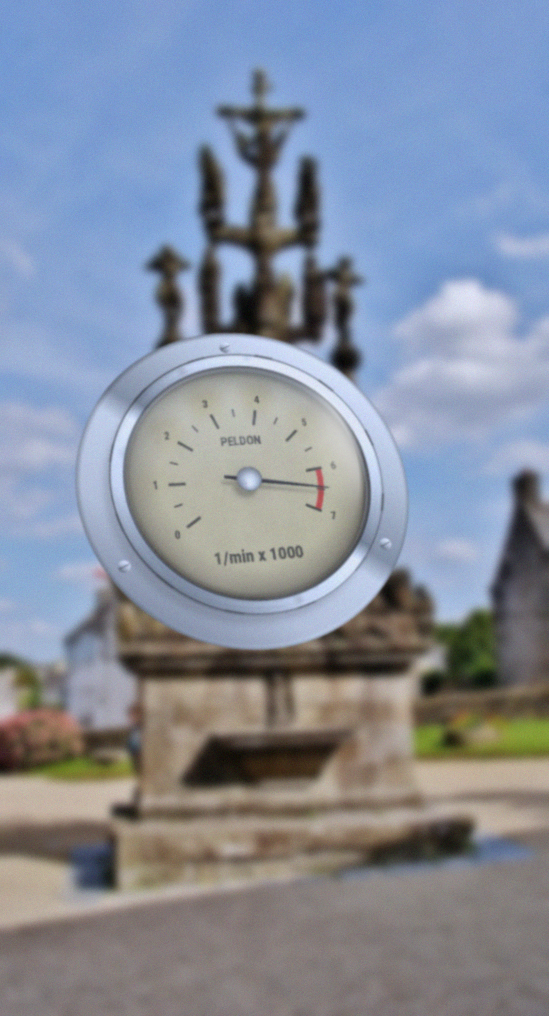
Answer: 6500 rpm
